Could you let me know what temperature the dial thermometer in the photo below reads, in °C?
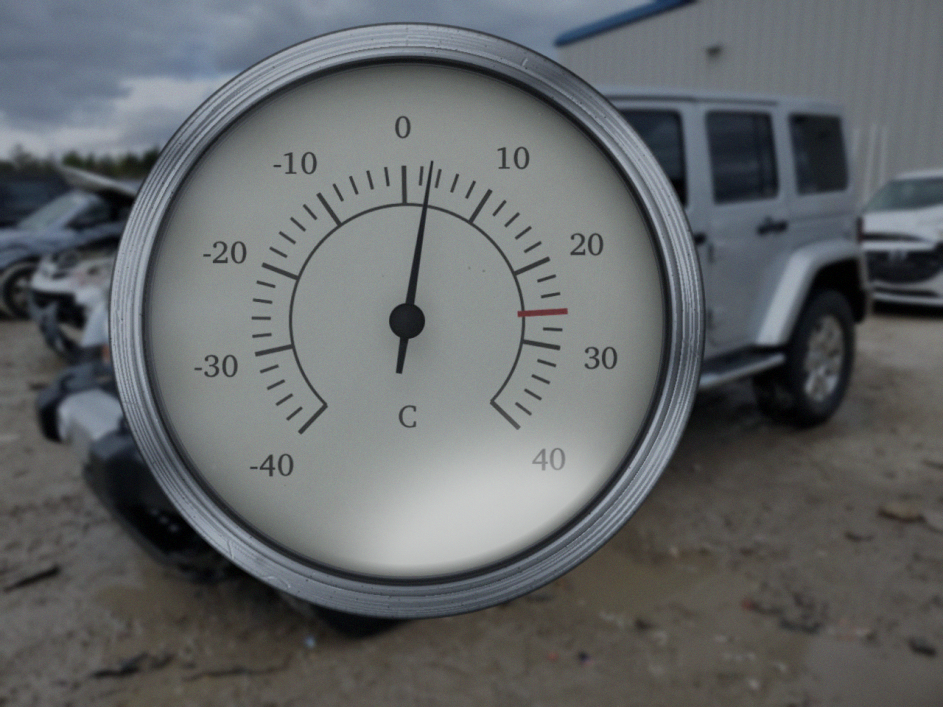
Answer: 3 °C
